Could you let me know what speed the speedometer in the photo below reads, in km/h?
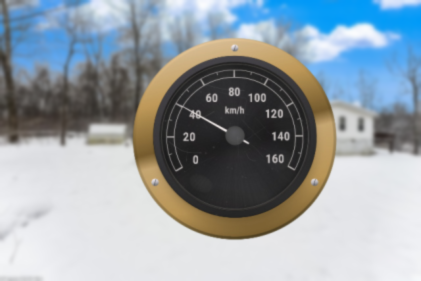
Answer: 40 km/h
